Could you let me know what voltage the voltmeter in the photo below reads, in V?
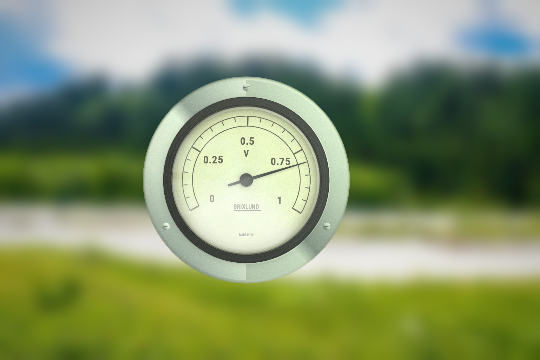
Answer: 0.8 V
